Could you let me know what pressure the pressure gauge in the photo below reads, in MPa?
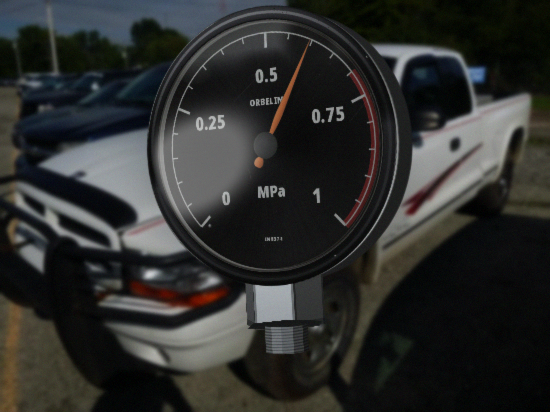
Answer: 0.6 MPa
